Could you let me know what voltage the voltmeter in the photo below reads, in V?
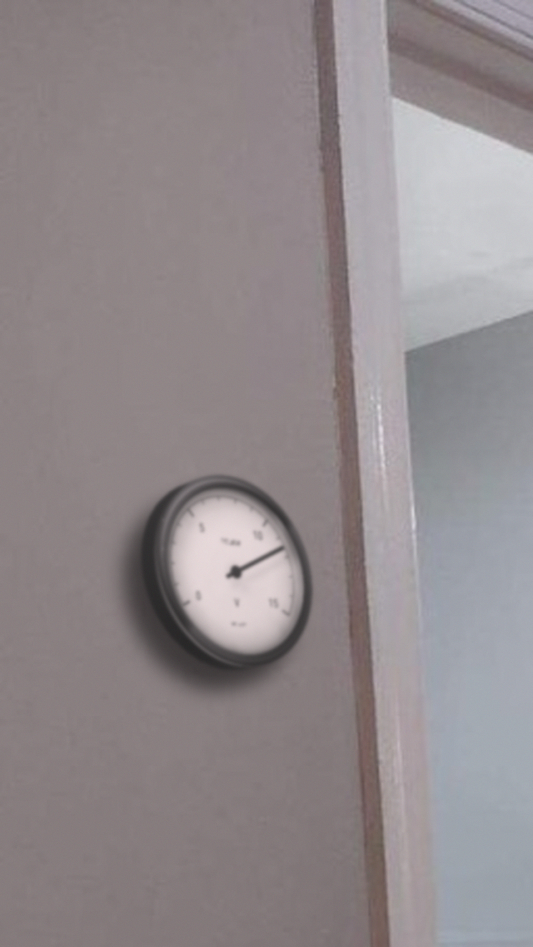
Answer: 11.5 V
